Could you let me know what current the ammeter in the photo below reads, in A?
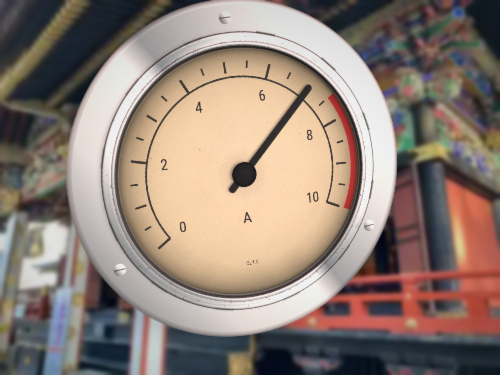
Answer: 7 A
